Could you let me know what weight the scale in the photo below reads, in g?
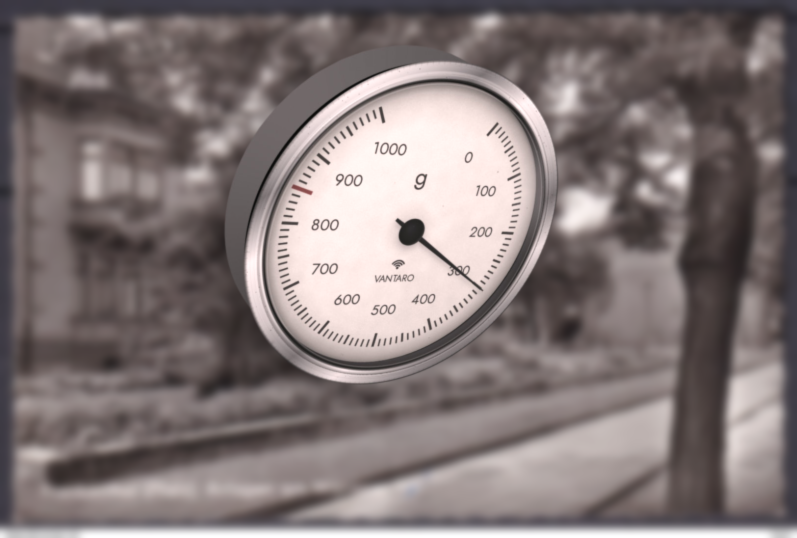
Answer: 300 g
